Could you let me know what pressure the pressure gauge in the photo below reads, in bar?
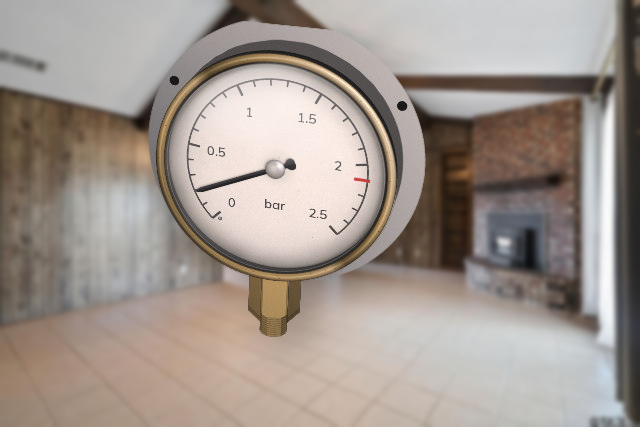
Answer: 0.2 bar
